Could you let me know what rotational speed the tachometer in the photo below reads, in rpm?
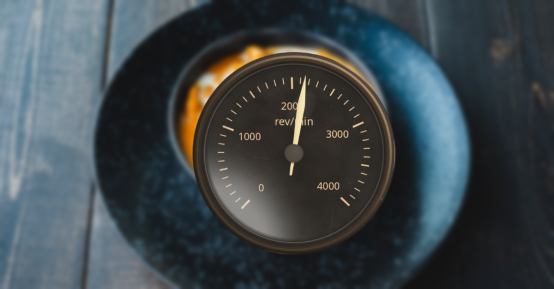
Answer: 2150 rpm
